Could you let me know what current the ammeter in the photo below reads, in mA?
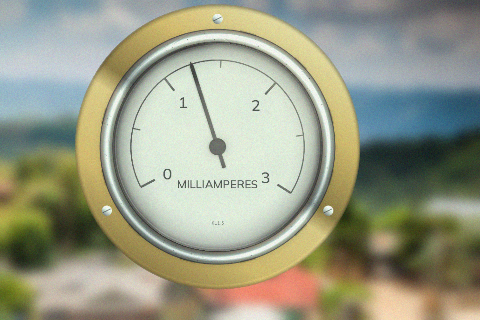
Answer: 1.25 mA
